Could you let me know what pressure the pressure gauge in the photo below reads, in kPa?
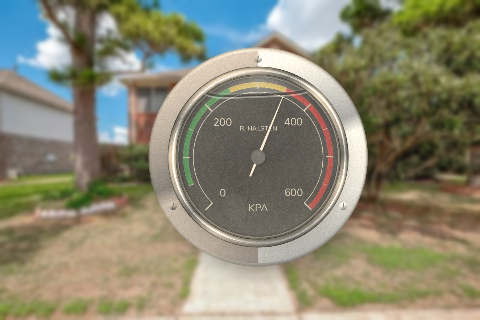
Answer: 350 kPa
